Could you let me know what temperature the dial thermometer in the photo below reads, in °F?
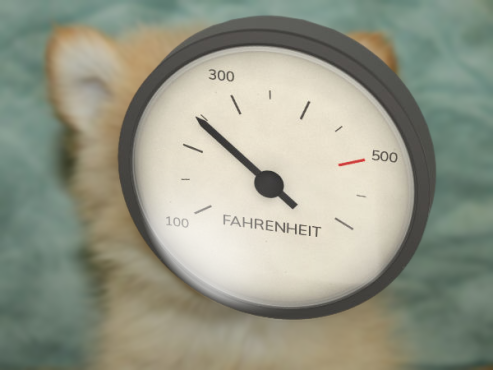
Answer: 250 °F
